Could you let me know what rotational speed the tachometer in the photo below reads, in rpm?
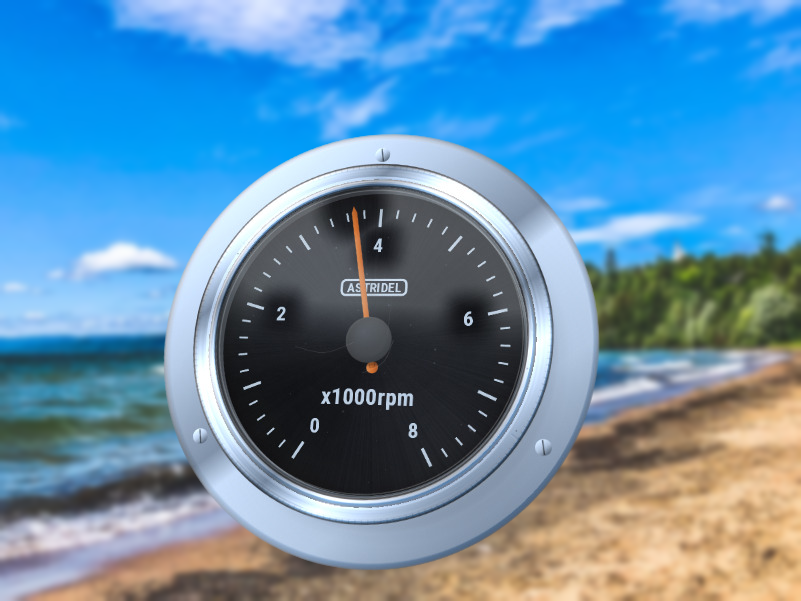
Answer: 3700 rpm
